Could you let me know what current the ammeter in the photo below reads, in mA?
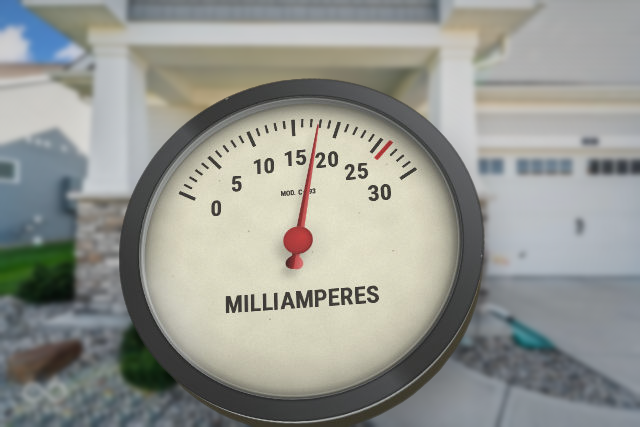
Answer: 18 mA
